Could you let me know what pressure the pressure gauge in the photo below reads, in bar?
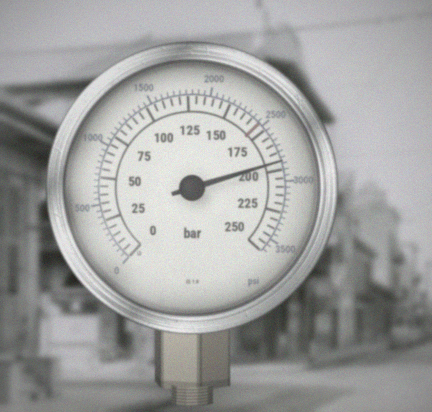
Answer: 195 bar
